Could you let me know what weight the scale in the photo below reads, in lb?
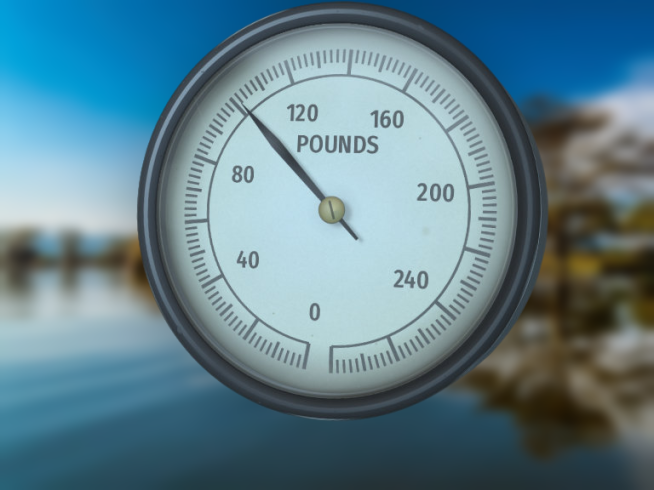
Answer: 102 lb
